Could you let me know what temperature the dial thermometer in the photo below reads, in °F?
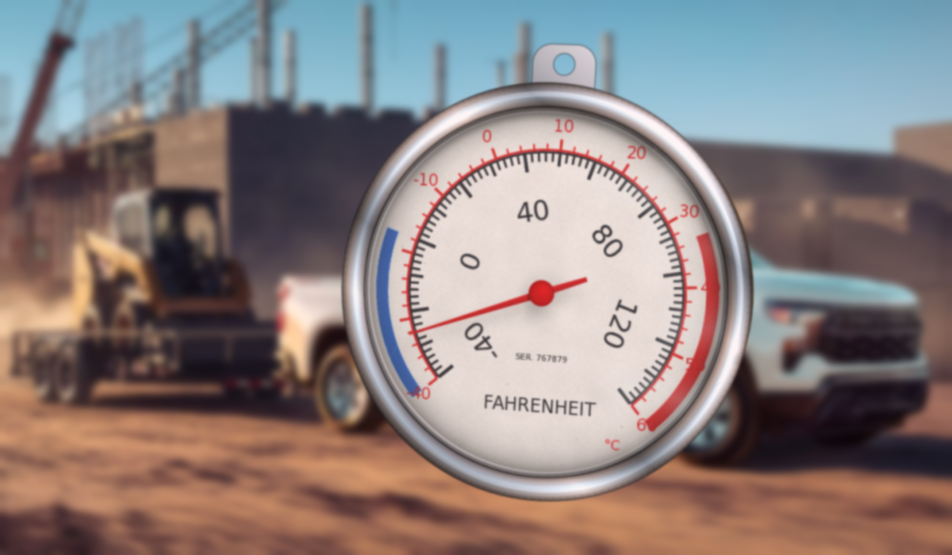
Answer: -26 °F
